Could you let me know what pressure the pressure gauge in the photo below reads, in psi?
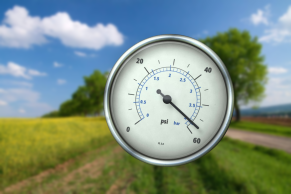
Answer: 57.5 psi
